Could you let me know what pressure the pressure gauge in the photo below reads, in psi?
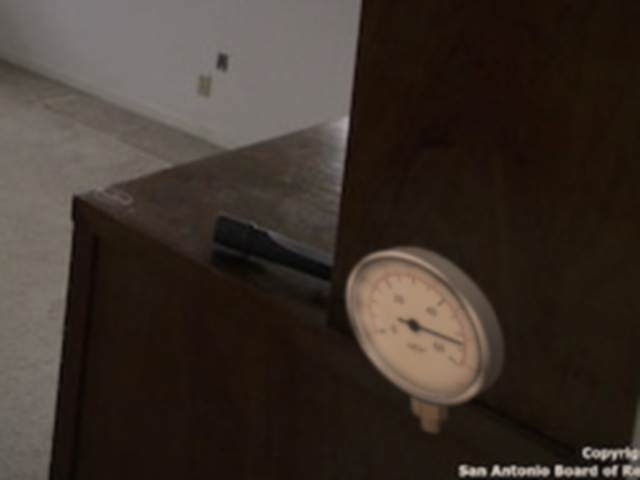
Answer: 52.5 psi
